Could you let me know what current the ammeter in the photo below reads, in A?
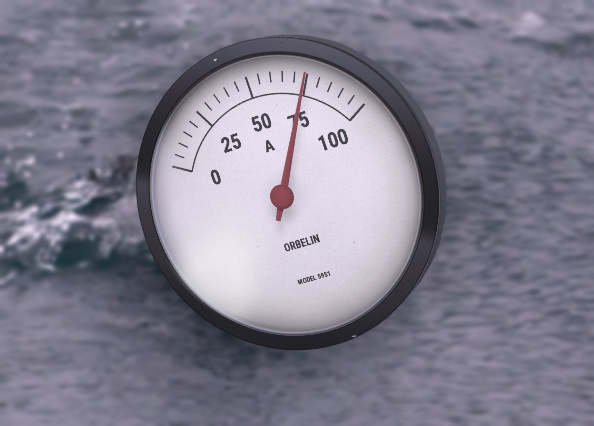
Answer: 75 A
